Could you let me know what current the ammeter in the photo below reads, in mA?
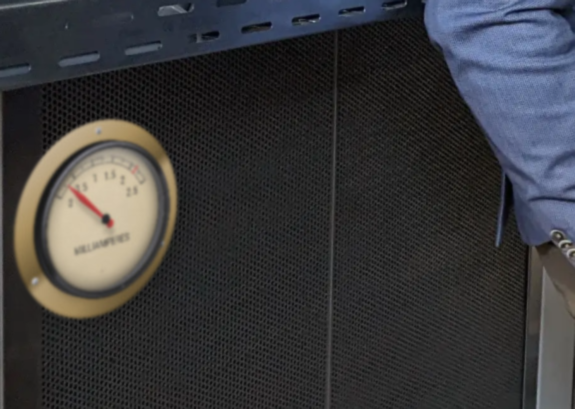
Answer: 0.25 mA
